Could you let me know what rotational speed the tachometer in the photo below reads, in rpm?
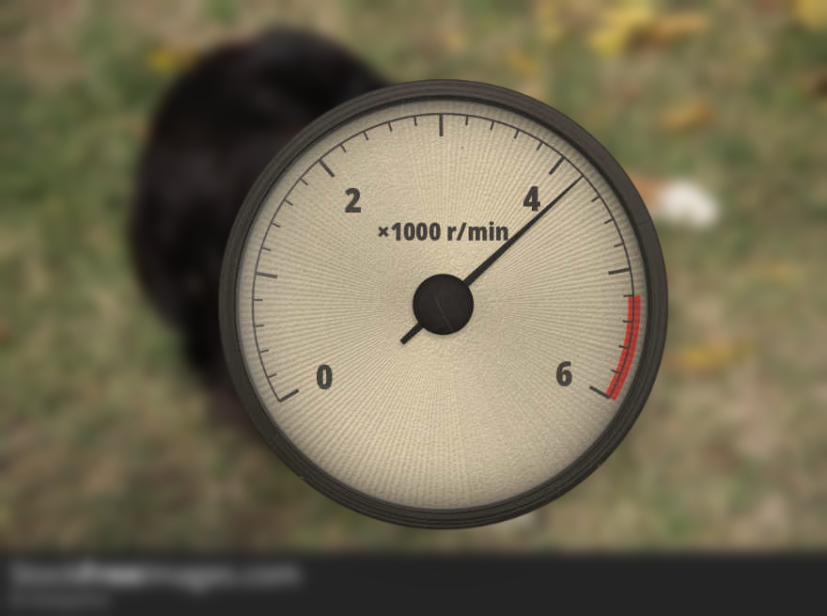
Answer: 4200 rpm
